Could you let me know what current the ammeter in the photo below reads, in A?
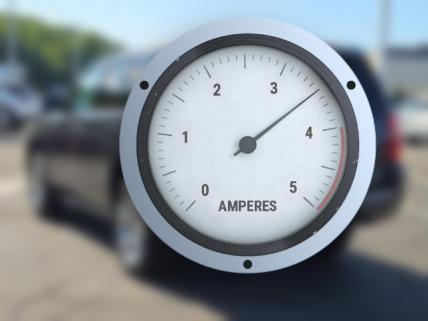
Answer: 3.5 A
